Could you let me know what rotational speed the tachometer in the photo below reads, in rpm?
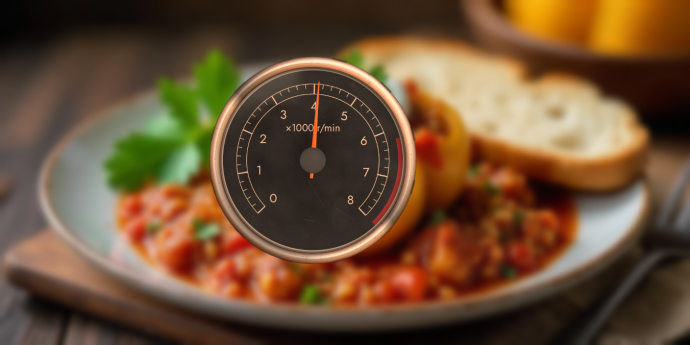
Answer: 4100 rpm
